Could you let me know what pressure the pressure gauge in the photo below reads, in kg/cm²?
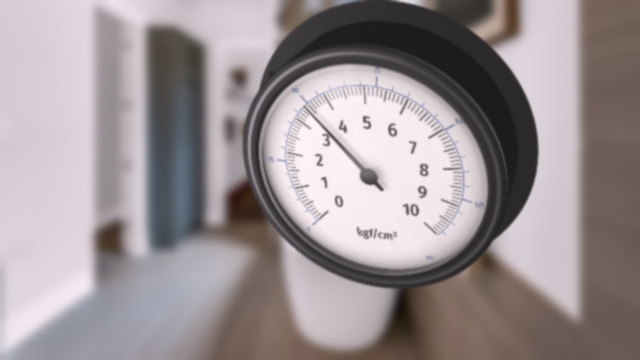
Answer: 3.5 kg/cm²
